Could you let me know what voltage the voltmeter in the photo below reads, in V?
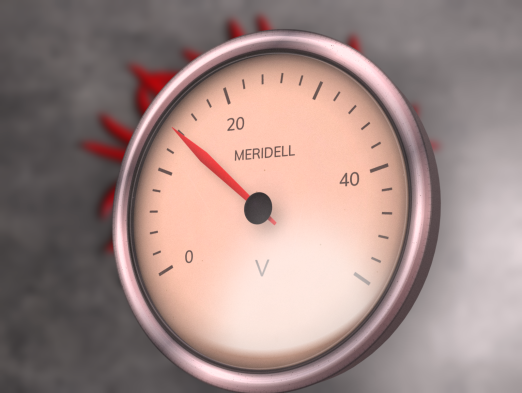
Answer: 14 V
